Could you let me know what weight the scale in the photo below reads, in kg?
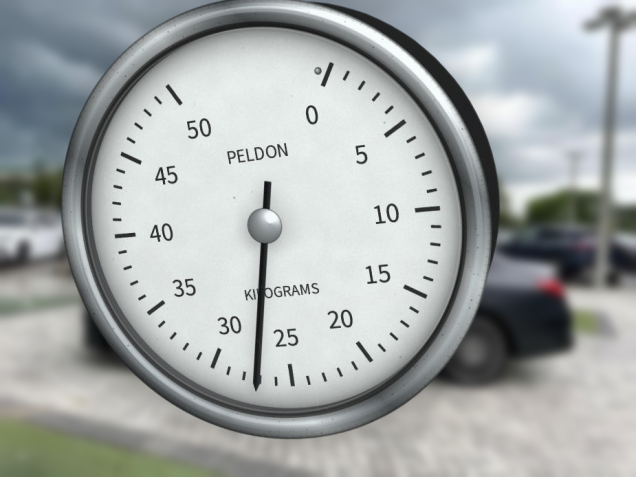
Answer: 27 kg
